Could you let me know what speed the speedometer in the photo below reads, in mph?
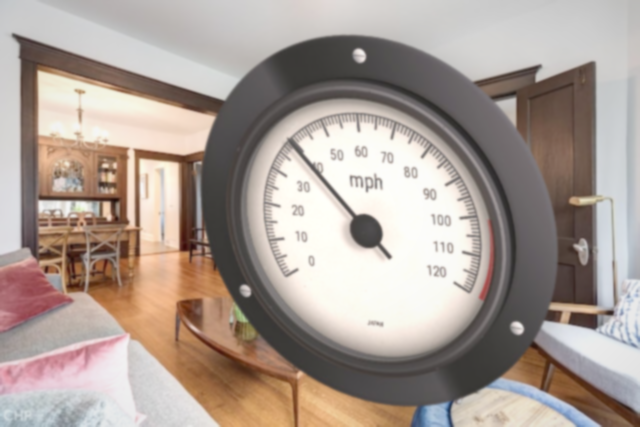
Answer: 40 mph
